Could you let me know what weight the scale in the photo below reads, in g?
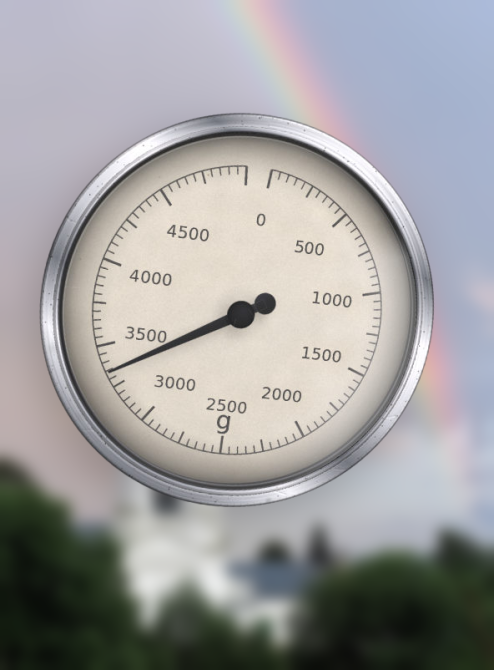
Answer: 3350 g
